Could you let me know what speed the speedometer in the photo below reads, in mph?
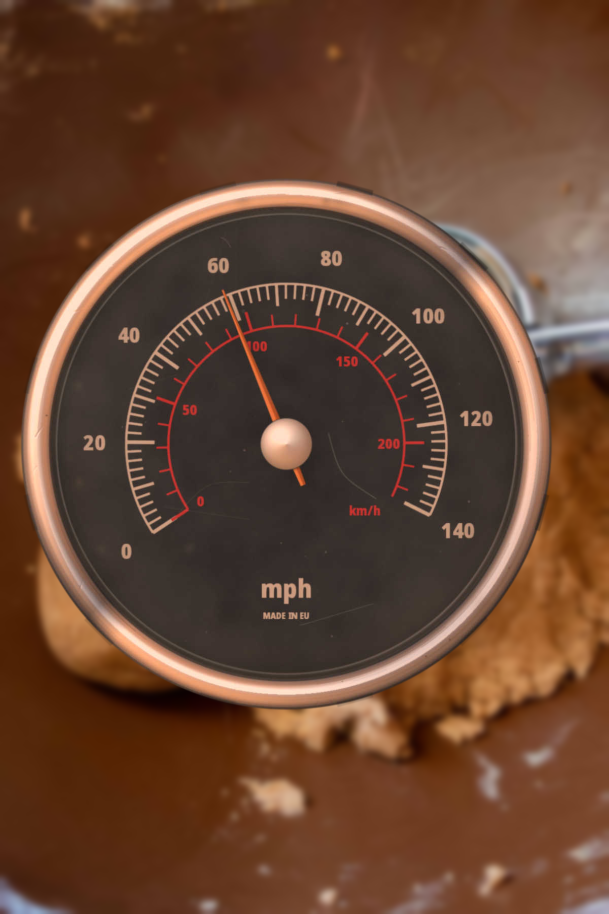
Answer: 59 mph
